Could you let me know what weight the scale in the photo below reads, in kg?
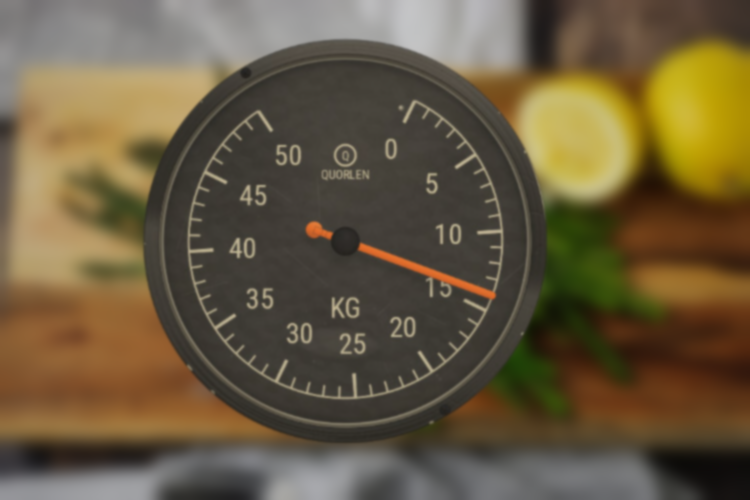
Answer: 14 kg
